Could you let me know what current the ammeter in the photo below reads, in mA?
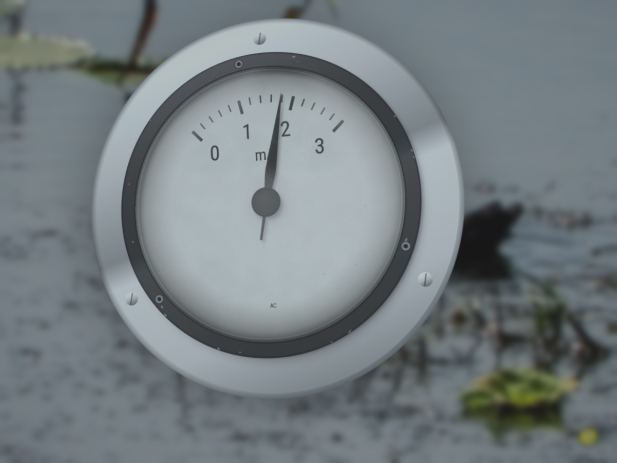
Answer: 1.8 mA
